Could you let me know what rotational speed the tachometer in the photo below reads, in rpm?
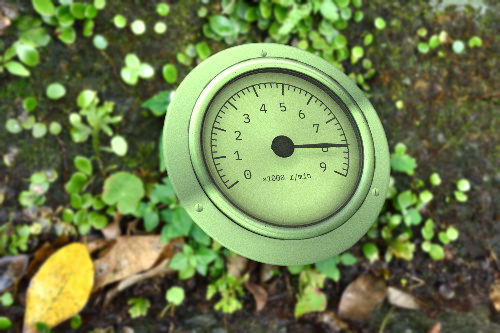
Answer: 8000 rpm
